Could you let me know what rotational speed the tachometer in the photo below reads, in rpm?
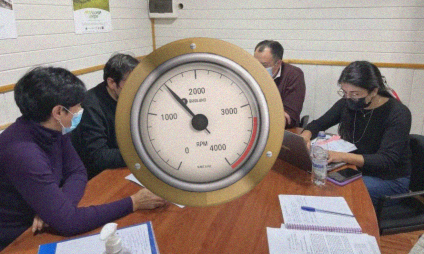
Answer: 1500 rpm
